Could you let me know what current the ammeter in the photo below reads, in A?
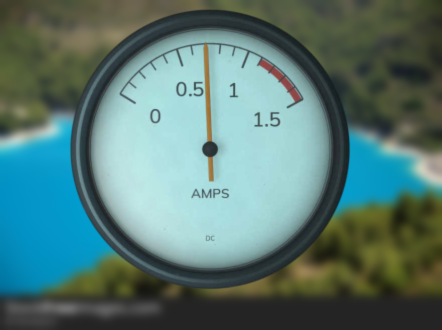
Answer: 0.7 A
